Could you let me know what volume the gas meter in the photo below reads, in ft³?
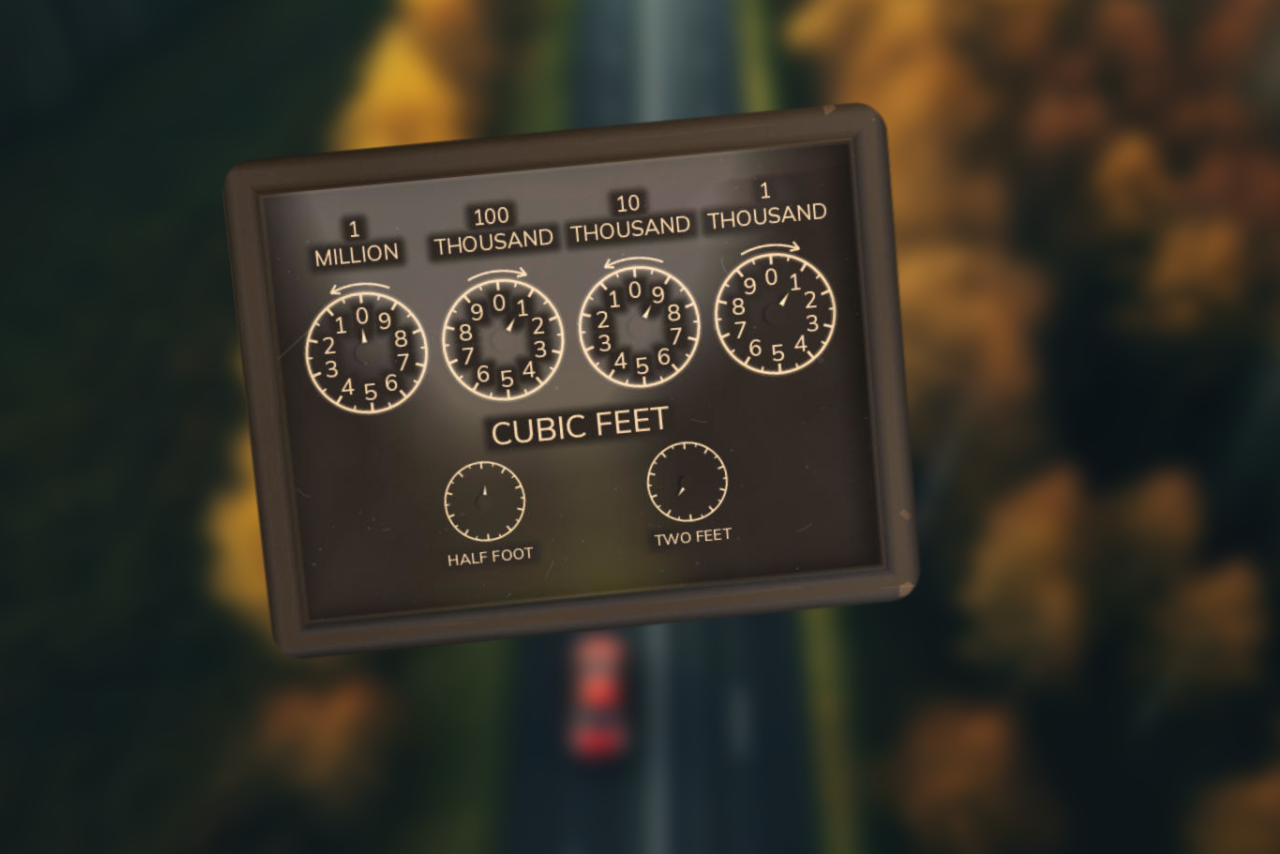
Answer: 9100 ft³
